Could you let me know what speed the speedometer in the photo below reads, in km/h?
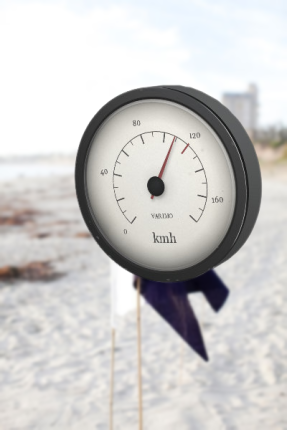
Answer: 110 km/h
